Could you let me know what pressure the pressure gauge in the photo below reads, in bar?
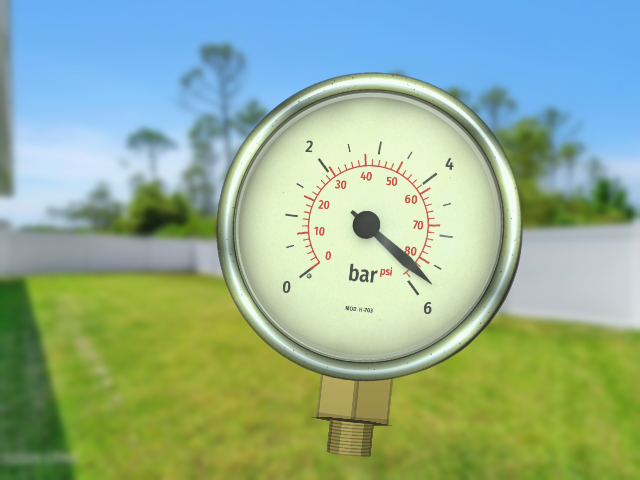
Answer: 5.75 bar
